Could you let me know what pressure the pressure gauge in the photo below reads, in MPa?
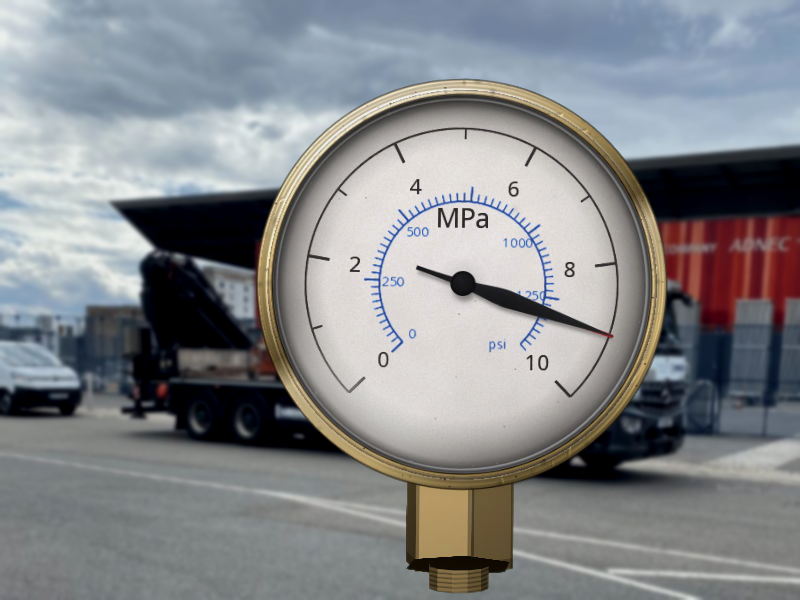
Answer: 9 MPa
